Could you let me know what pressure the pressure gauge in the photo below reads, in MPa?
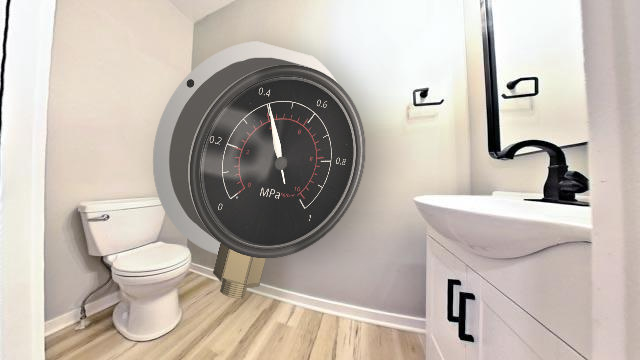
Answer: 0.4 MPa
